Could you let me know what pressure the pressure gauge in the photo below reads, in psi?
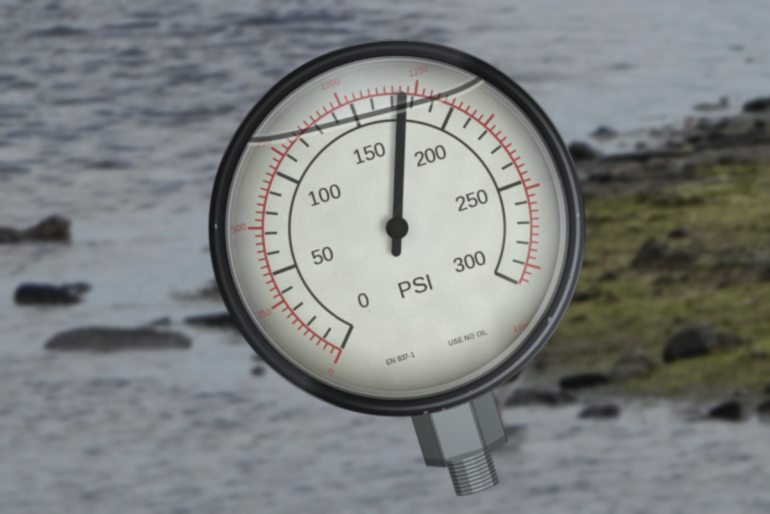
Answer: 175 psi
